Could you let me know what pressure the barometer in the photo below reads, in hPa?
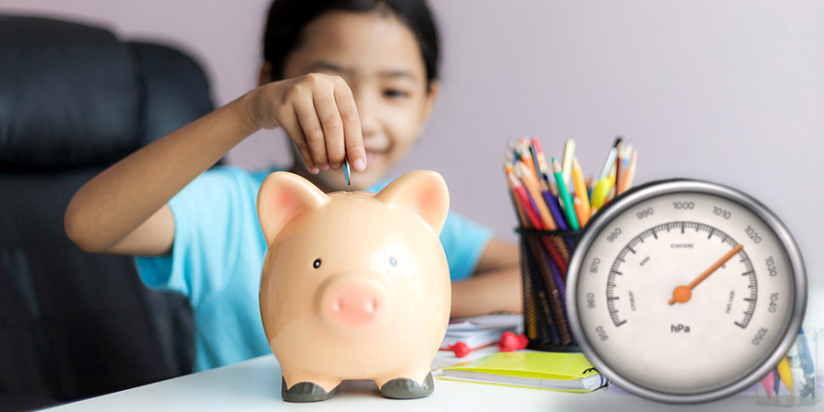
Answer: 1020 hPa
